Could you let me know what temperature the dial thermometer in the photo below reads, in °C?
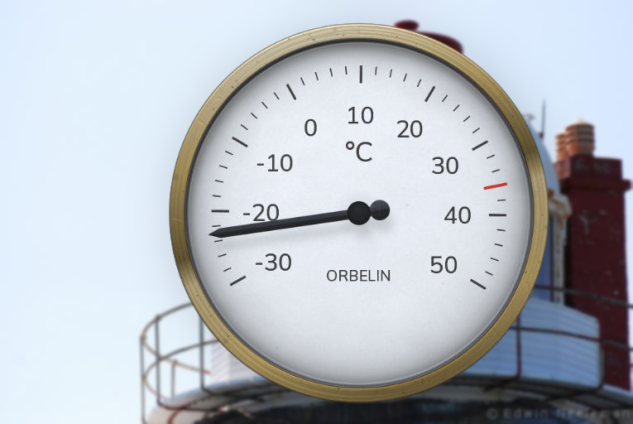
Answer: -23 °C
